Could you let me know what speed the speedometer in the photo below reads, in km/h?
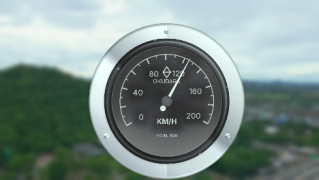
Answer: 125 km/h
